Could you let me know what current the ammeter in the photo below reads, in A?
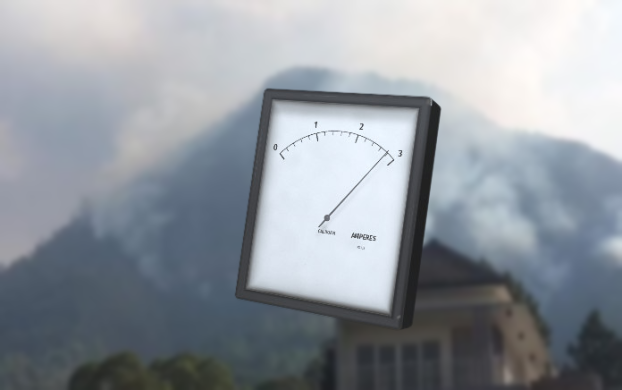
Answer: 2.8 A
